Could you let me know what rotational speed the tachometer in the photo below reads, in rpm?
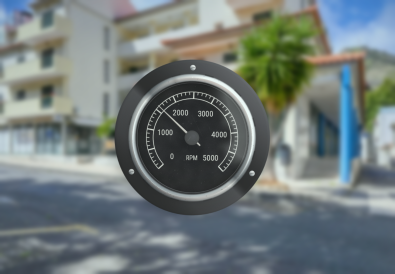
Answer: 1600 rpm
